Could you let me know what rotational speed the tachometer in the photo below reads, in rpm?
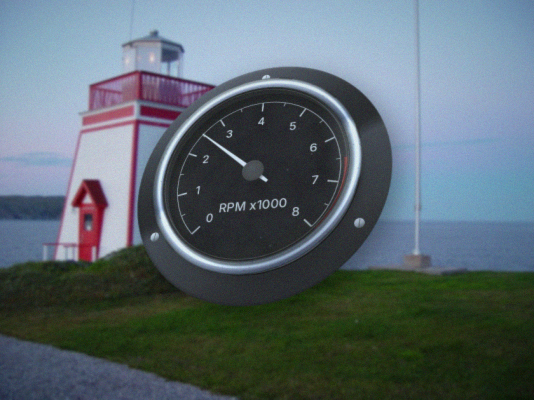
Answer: 2500 rpm
